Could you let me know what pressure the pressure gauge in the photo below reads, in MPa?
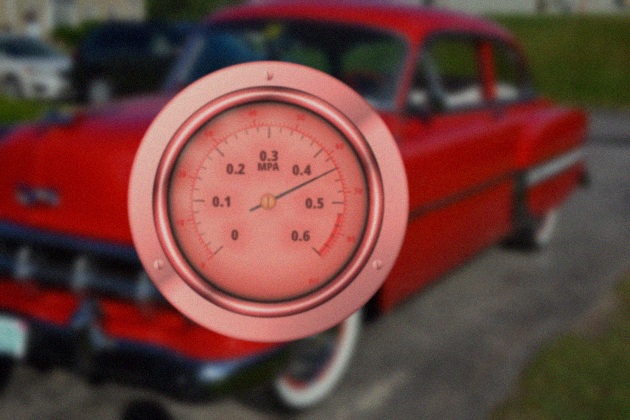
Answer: 0.44 MPa
